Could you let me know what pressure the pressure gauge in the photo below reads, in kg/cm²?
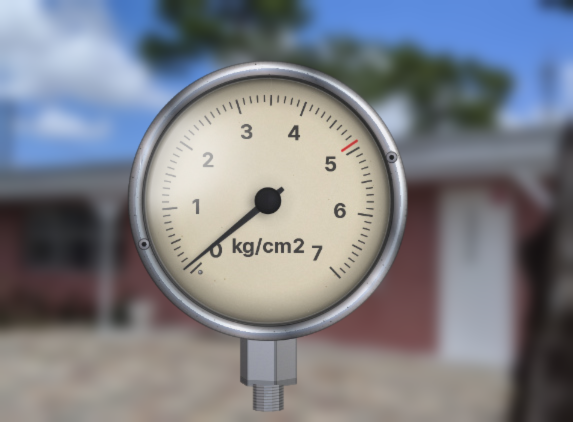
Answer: 0.1 kg/cm²
